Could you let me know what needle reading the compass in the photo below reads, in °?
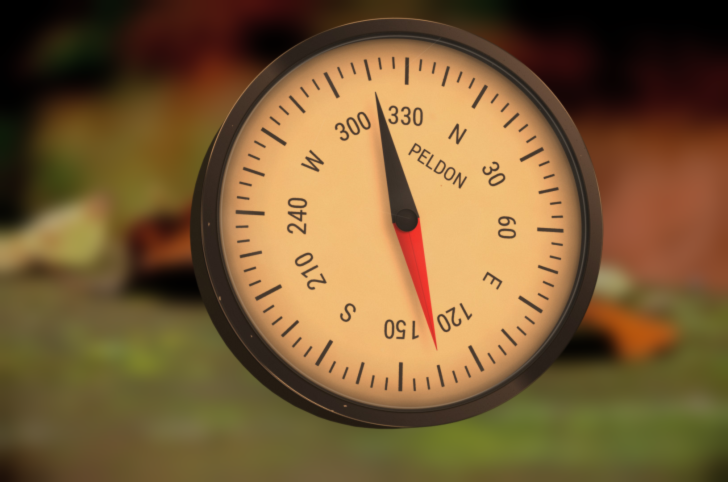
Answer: 135 °
